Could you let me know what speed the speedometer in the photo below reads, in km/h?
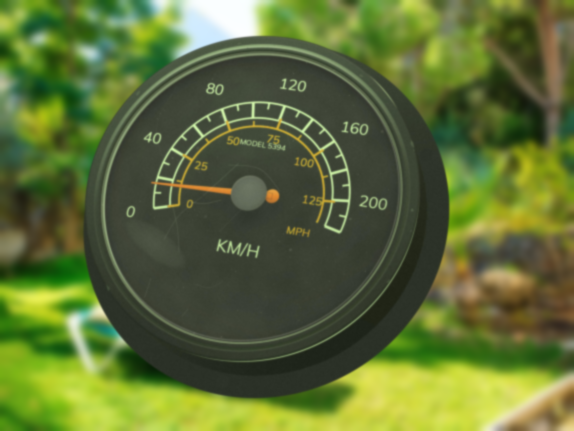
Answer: 15 km/h
